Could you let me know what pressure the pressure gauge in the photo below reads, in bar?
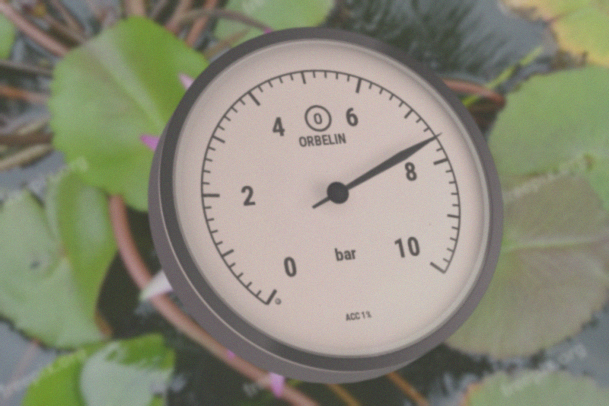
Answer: 7.6 bar
